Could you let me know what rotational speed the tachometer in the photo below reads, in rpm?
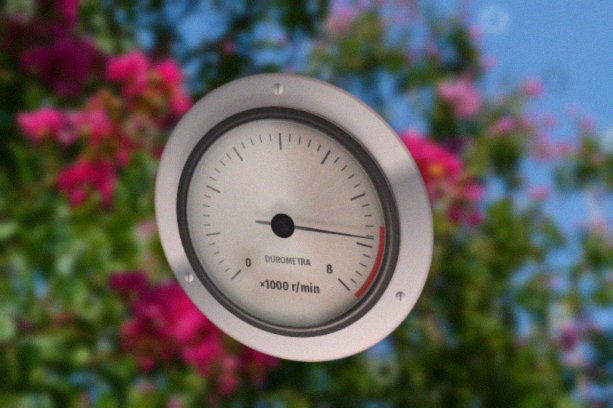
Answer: 6800 rpm
